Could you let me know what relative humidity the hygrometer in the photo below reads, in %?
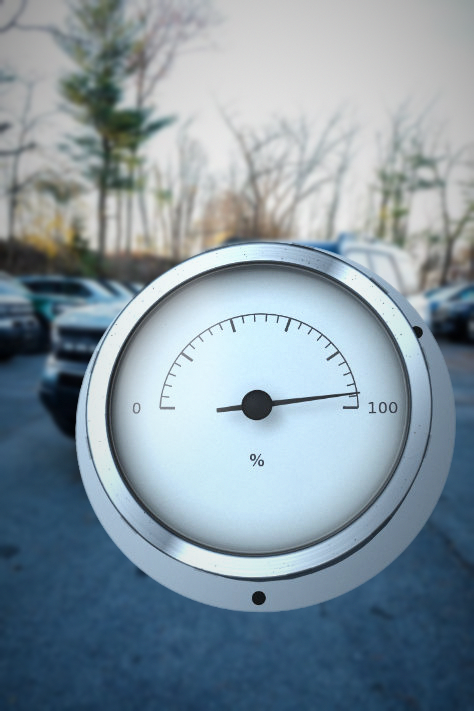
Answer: 96 %
